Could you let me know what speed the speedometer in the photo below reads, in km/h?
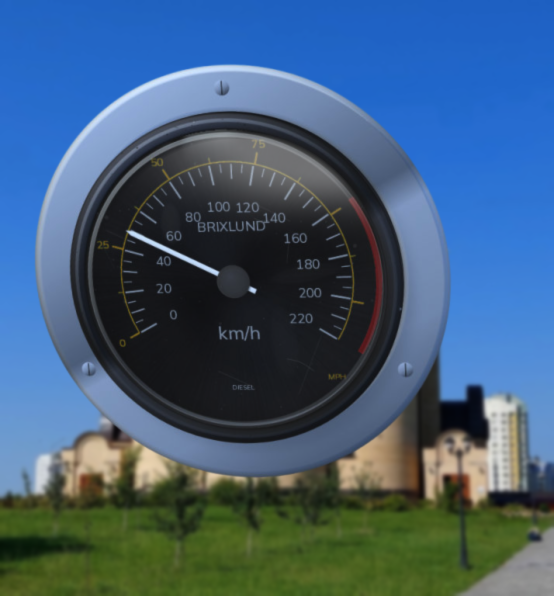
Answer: 50 km/h
